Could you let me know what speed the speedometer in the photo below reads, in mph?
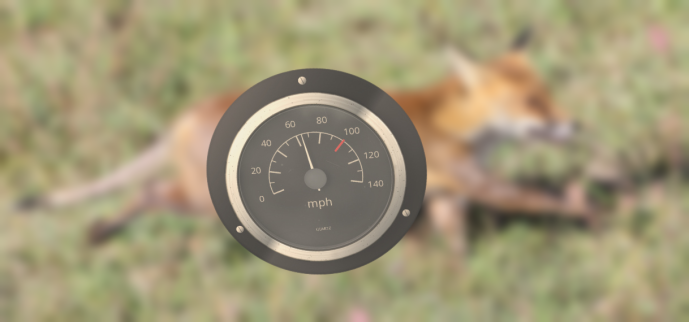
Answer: 65 mph
